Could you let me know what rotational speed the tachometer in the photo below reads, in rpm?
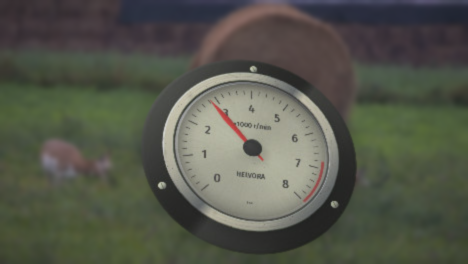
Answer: 2800 rpm
